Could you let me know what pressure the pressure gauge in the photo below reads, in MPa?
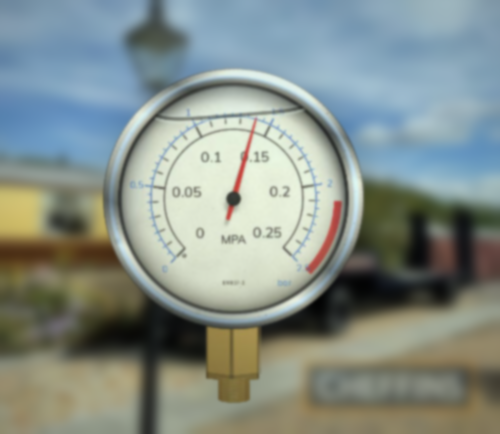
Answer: 0.14 MPa
